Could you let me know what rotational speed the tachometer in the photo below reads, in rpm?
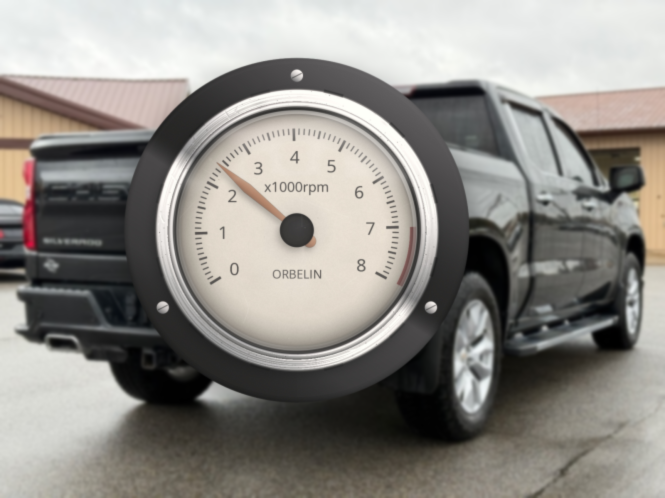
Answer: 2400 rpm
